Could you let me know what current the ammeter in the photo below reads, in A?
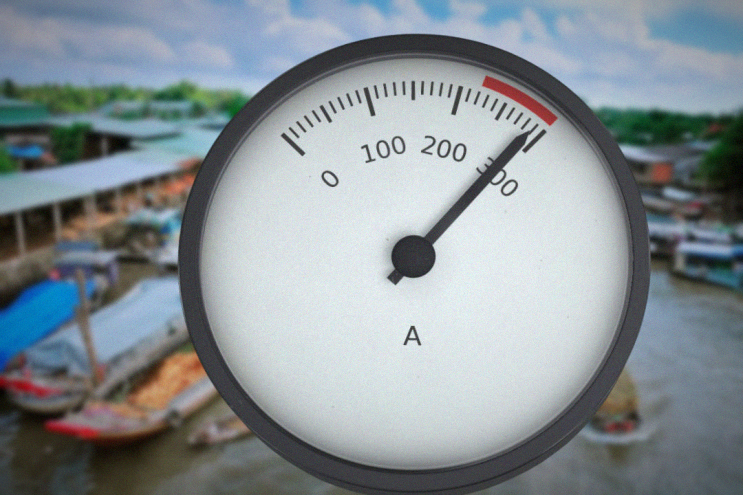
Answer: 290 A
